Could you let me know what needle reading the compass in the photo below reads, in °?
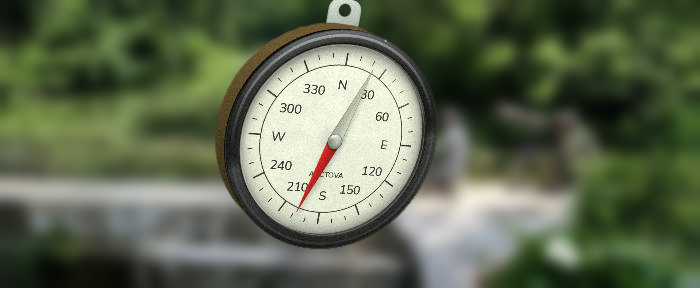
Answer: 200 °
